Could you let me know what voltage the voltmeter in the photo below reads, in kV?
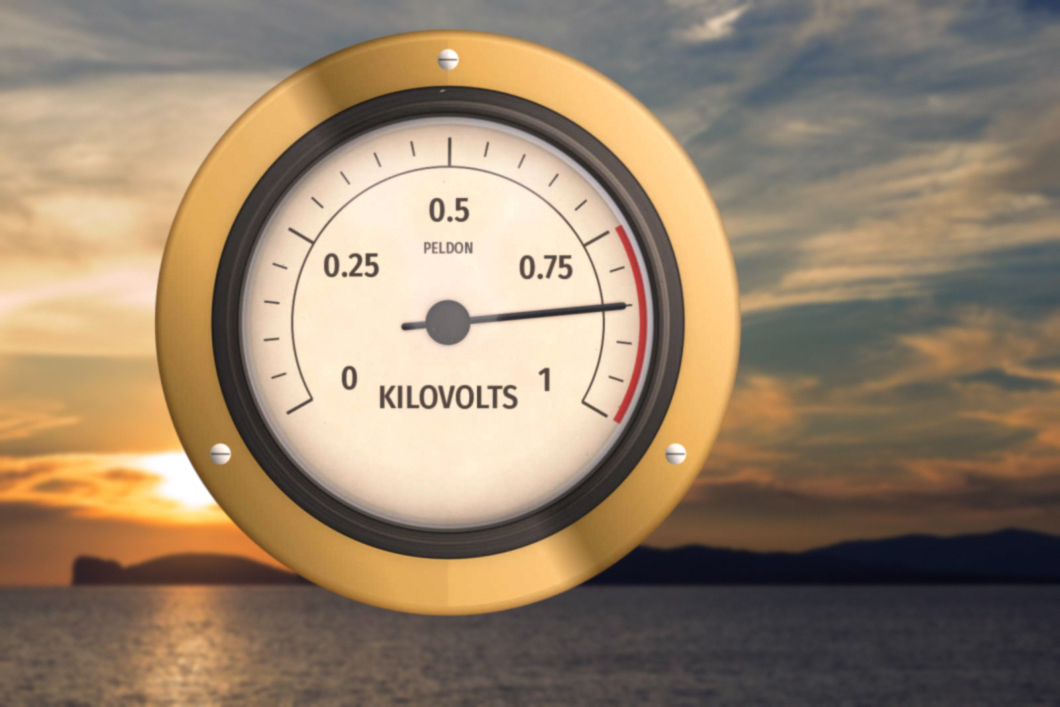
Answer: 0.85 kV
